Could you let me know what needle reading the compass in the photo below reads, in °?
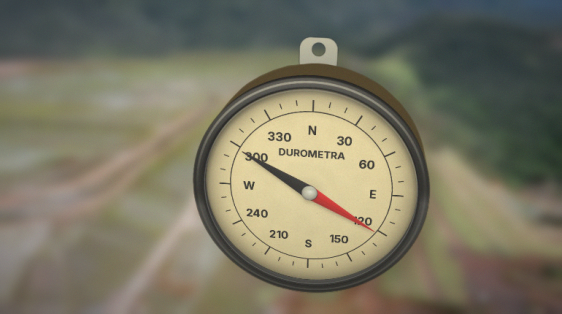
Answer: 120 °
